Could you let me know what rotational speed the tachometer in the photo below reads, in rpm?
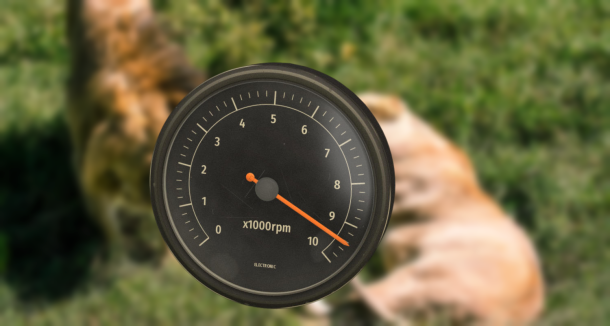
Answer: 9400 rpm
